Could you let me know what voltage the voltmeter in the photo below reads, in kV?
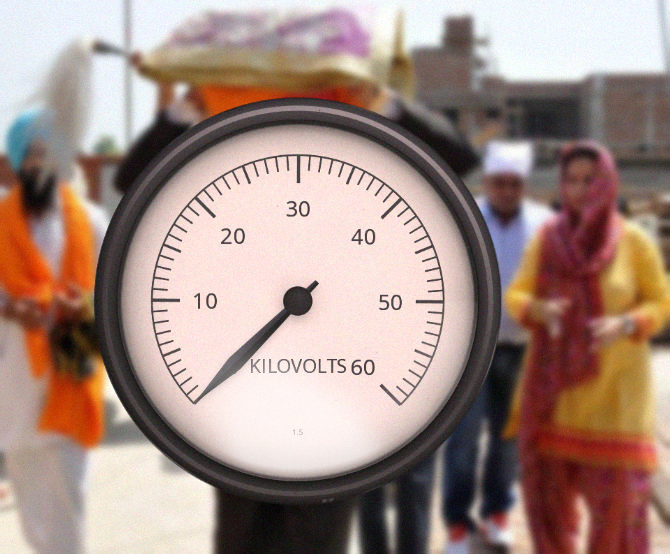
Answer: 0 kV
